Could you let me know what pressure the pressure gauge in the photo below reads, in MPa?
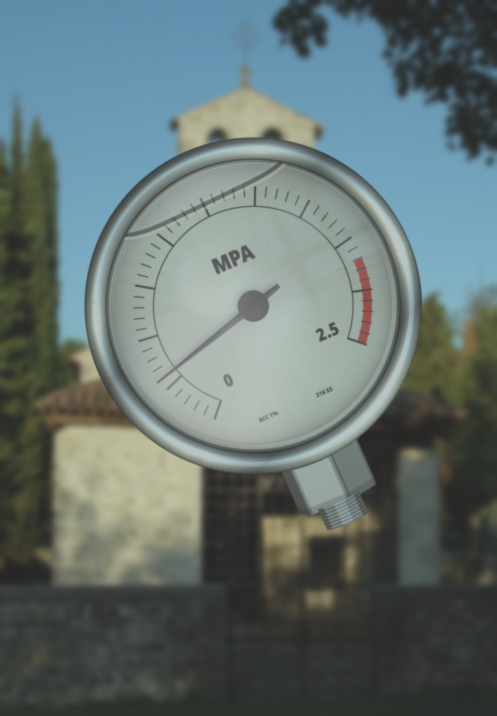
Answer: 0.3 MPa
